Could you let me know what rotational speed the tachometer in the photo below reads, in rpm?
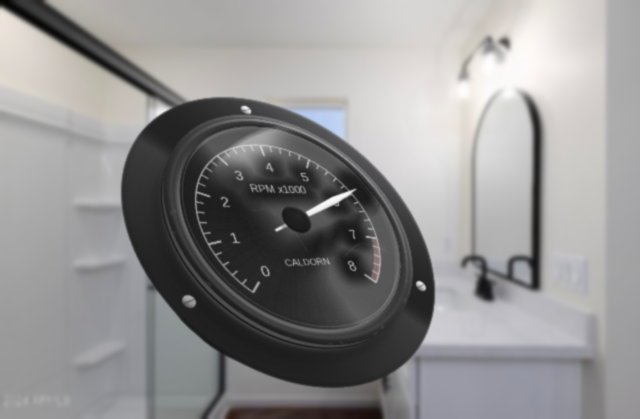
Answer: 6000 rpm
